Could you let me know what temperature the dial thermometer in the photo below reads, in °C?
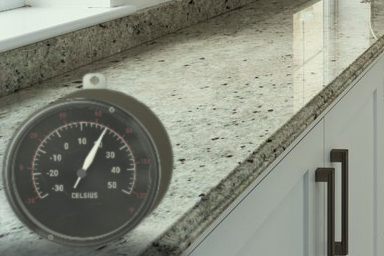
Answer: 20 °C
